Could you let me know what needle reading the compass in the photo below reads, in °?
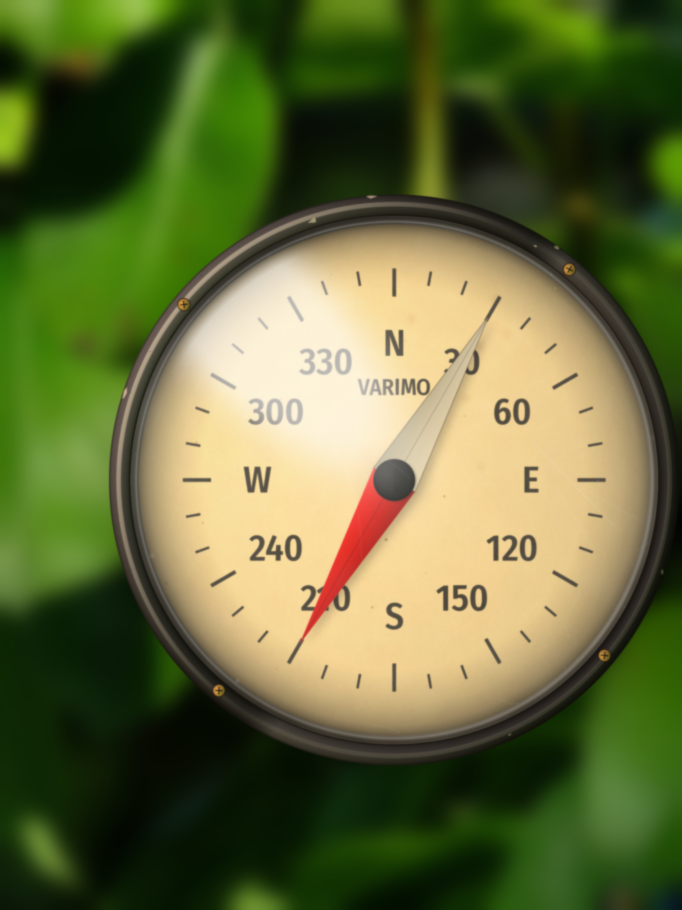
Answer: 210 °
